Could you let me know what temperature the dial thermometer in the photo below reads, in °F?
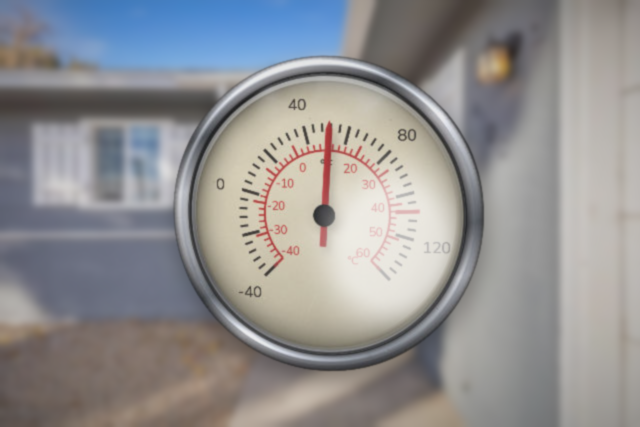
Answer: 52 °F
